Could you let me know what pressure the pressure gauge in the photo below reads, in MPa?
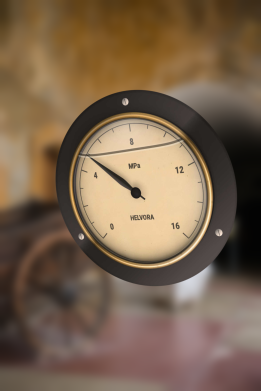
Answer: 5 MPa
